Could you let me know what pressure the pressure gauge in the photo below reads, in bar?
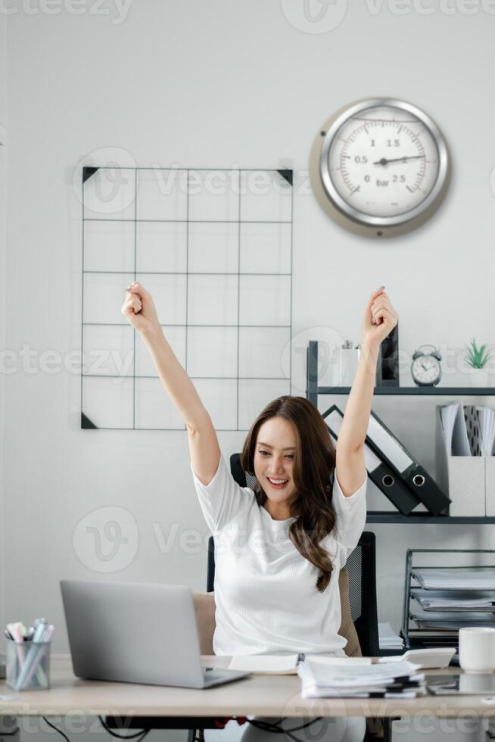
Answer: 2 bar
